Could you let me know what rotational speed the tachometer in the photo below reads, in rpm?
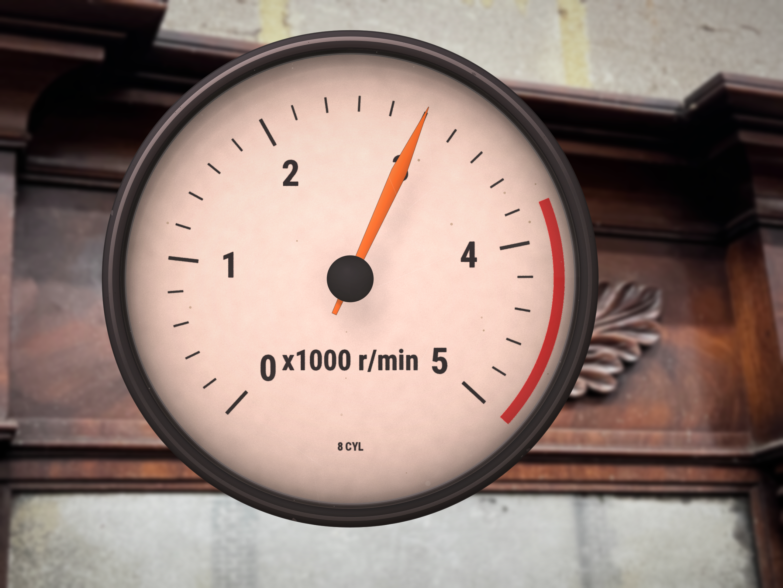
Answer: 3000 rpm
